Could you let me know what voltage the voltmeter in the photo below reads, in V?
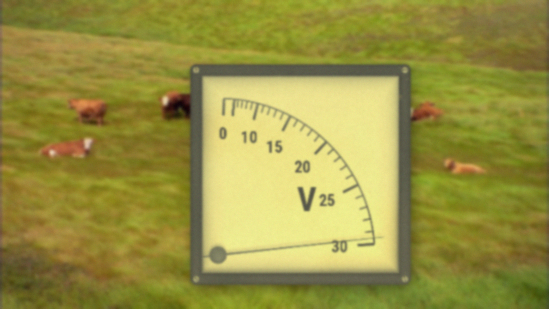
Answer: 29.5 V
